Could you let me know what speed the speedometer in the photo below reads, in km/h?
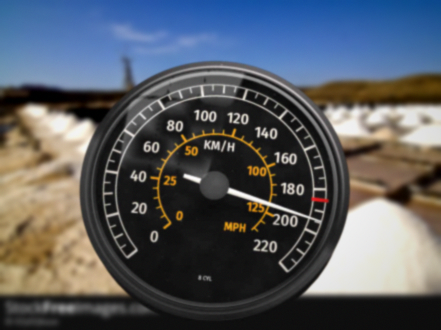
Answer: 195 km/h
